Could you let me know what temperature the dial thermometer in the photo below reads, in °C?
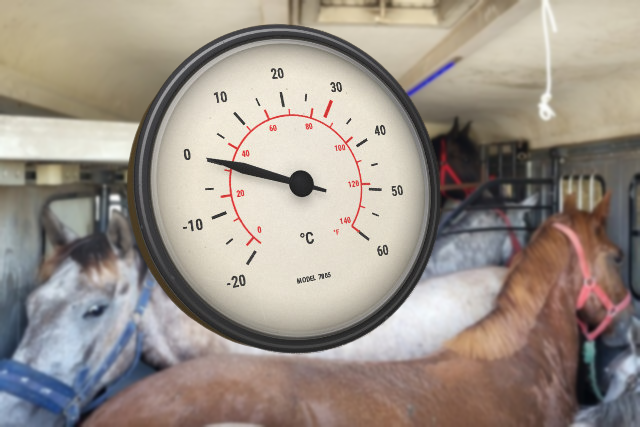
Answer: 0 °C
